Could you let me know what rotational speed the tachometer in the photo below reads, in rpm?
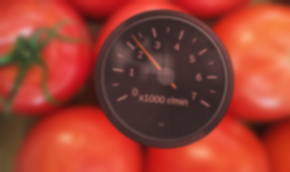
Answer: 2250 rpm
